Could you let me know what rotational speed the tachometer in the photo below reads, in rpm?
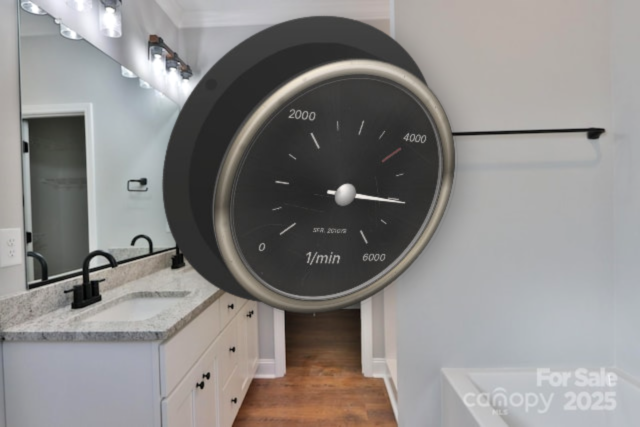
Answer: 5000 rpm
